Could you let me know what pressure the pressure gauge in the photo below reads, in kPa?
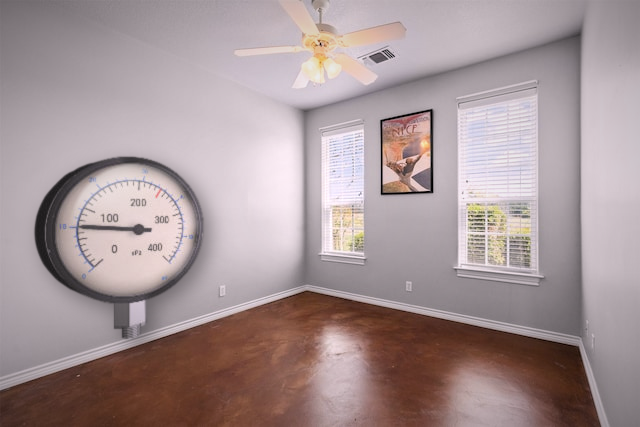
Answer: 70 kPa
